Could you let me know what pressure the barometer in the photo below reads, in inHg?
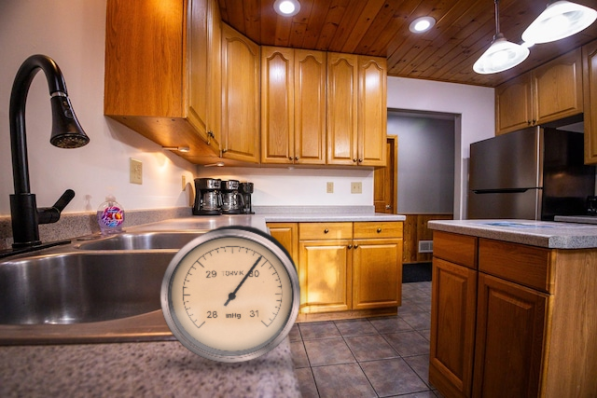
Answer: 29.9 inHg
